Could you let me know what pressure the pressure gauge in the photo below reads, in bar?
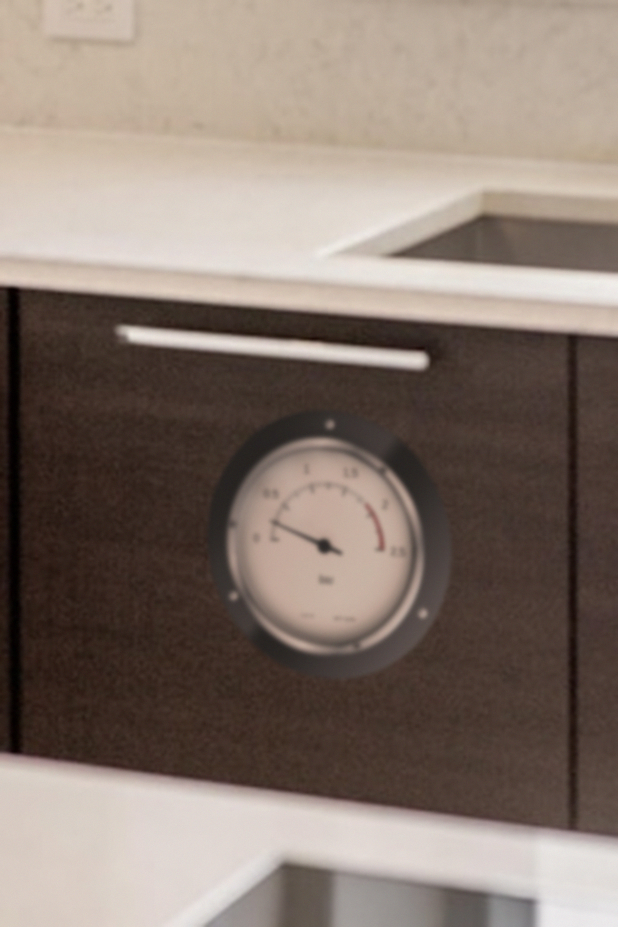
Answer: 0.25 bar
